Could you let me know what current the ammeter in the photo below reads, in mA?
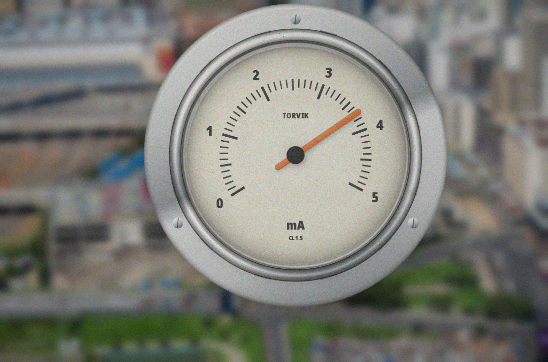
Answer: 3.7 mA
